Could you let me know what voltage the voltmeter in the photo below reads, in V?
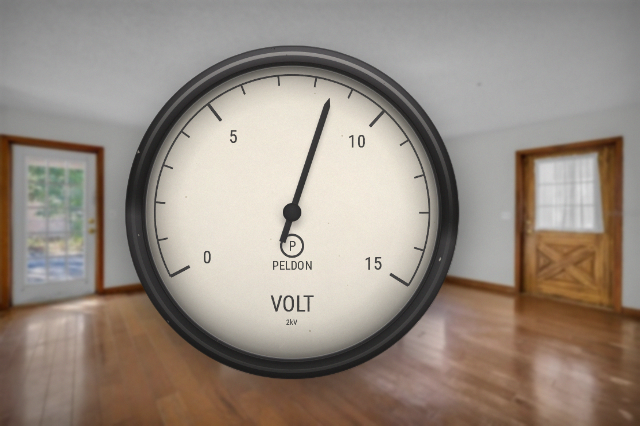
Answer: 8.5 V
